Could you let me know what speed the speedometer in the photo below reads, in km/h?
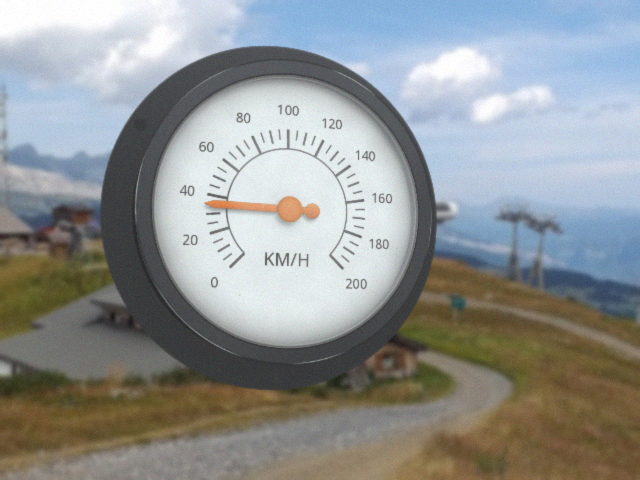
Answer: 35 km/h
